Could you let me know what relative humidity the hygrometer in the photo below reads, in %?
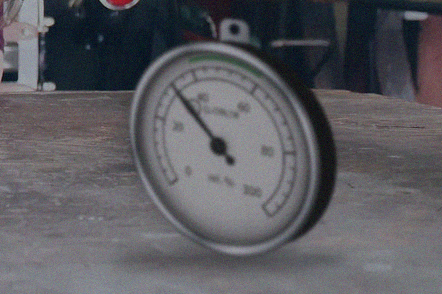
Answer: 32 %
